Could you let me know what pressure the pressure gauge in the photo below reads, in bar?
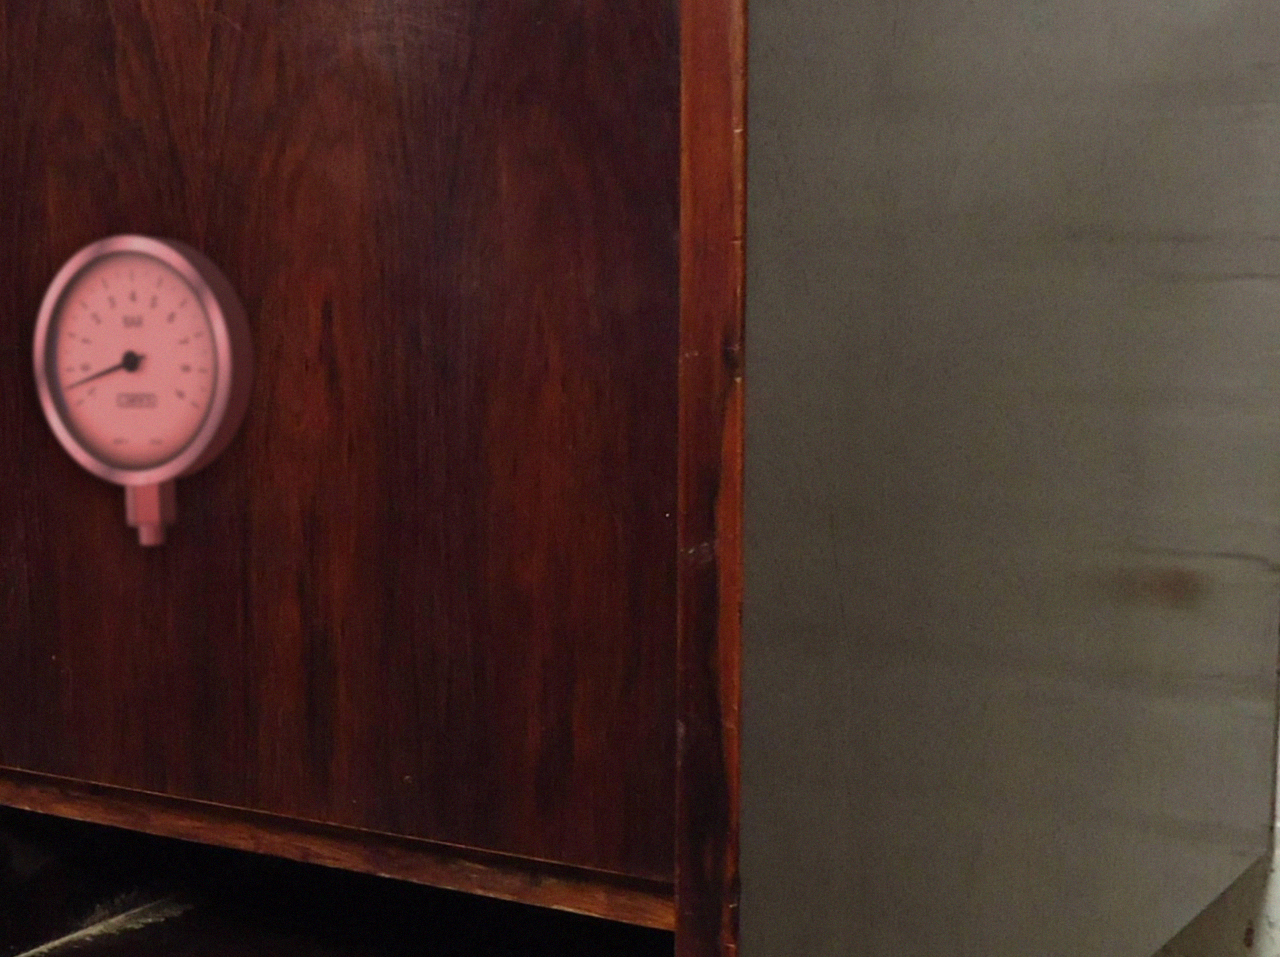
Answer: -0.5 bar
